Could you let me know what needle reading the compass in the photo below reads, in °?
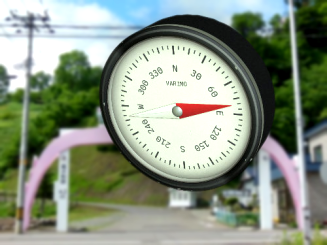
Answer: 80 °
